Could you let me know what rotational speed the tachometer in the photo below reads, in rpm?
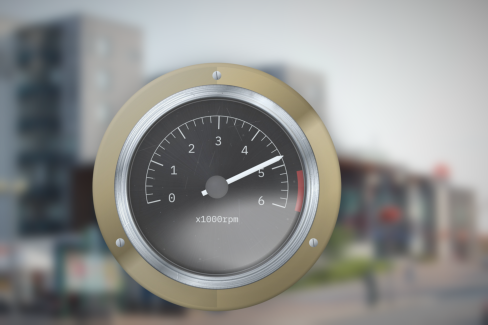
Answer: 4800 rpm
